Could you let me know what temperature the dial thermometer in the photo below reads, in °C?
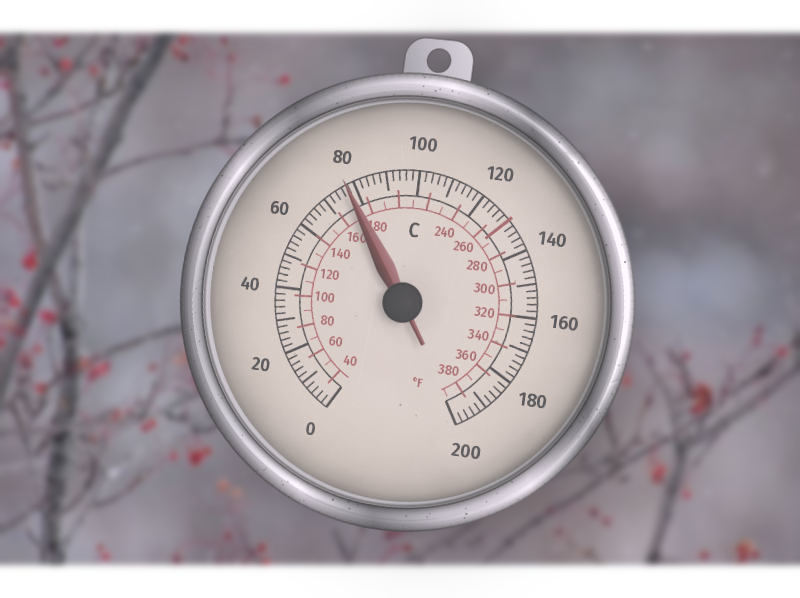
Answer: 78 °C
